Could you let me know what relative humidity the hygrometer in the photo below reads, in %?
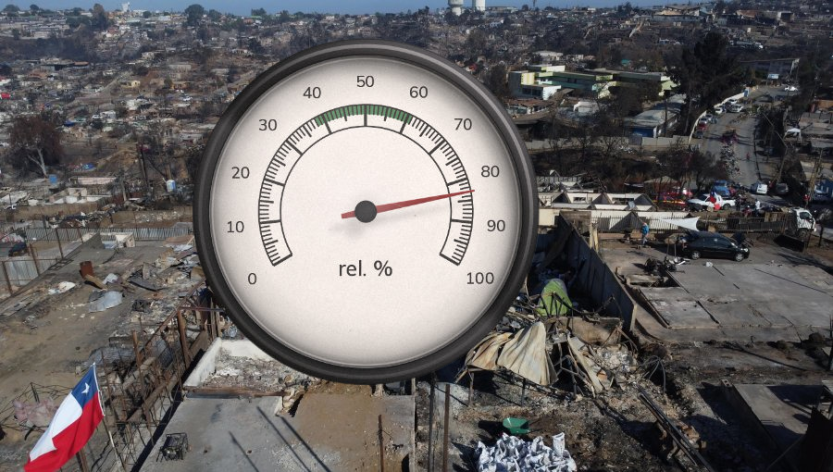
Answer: 83 %
